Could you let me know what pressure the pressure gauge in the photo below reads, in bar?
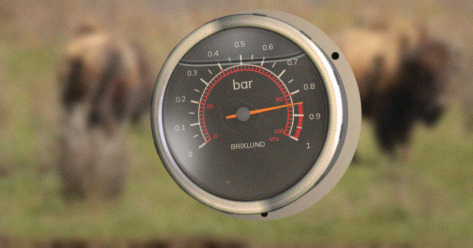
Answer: 0.85 bar
